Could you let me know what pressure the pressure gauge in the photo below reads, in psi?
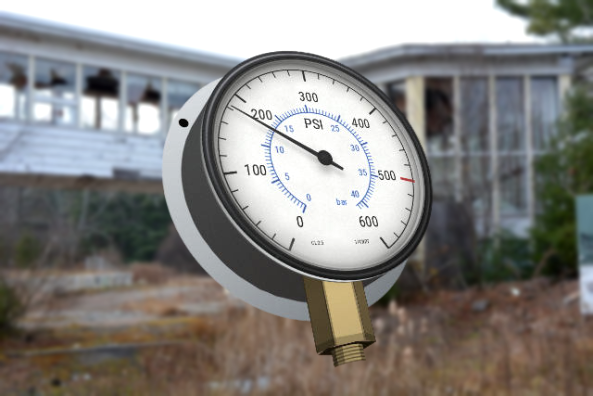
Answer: 180 psi
